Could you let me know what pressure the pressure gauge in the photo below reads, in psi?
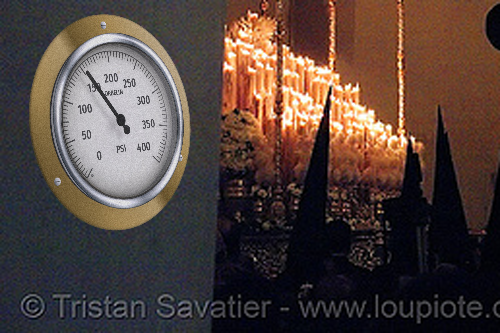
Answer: 150 psi
